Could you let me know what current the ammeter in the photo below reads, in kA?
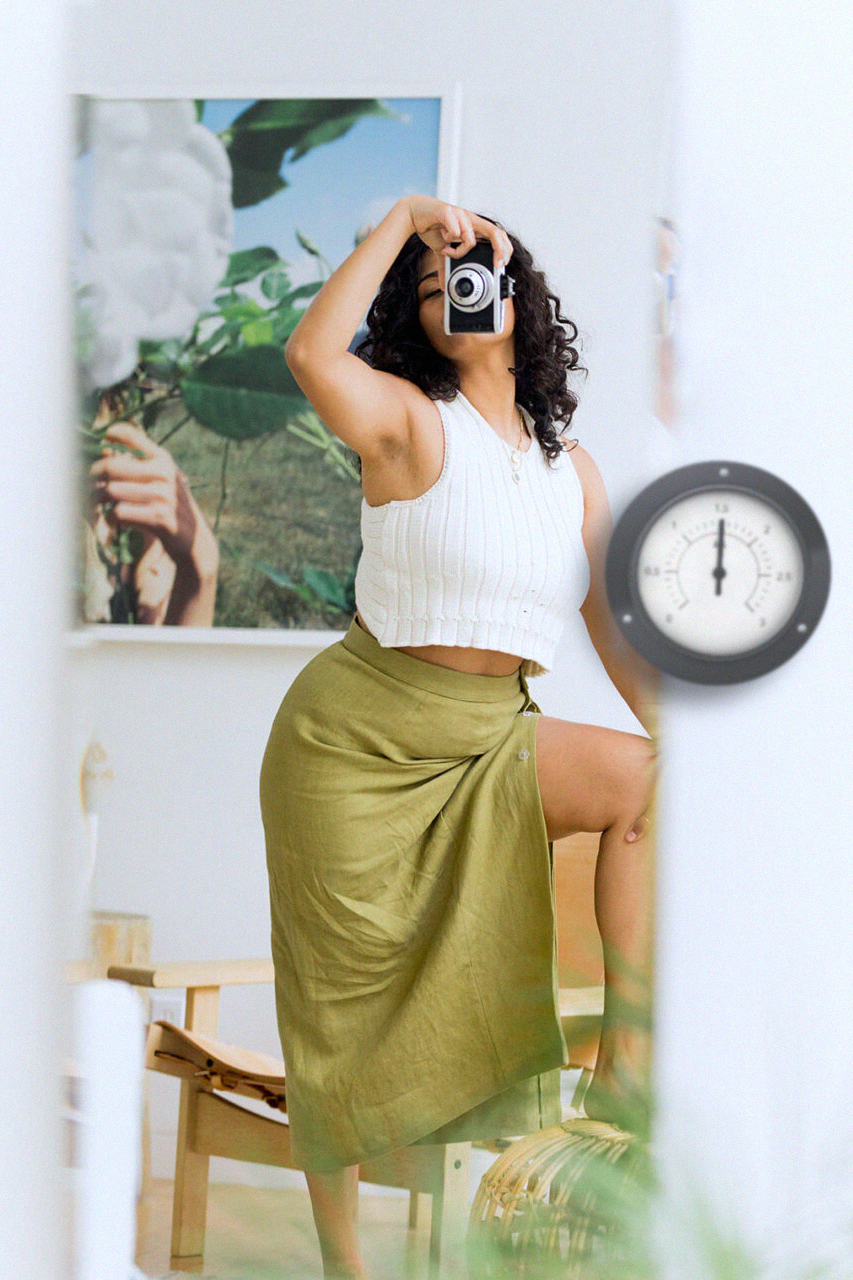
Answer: 1.5 kA
